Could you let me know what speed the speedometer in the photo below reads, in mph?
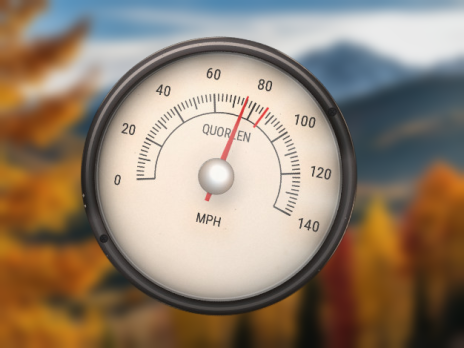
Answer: 76 mph
